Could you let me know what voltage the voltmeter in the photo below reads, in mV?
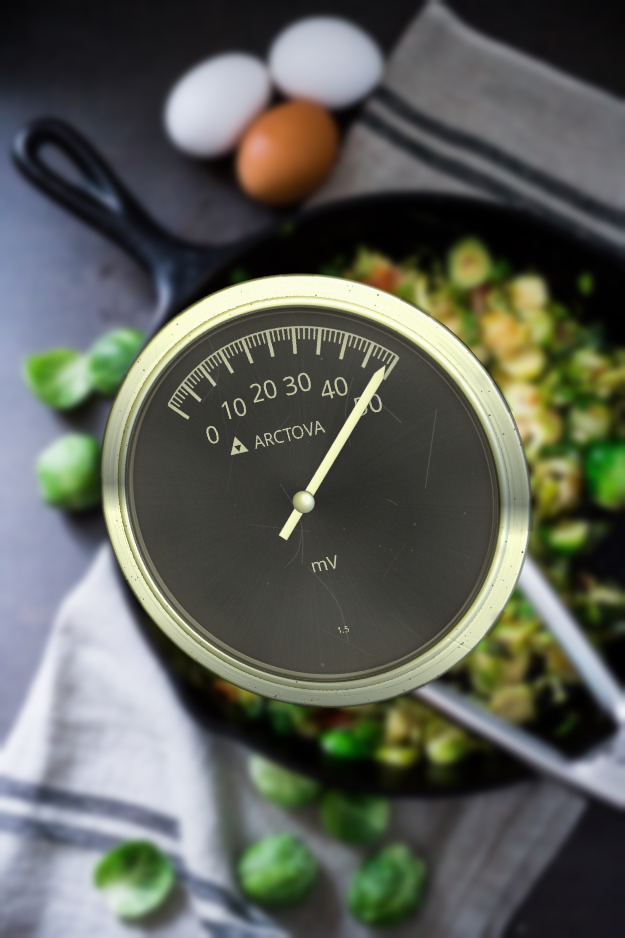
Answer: 49 mV
